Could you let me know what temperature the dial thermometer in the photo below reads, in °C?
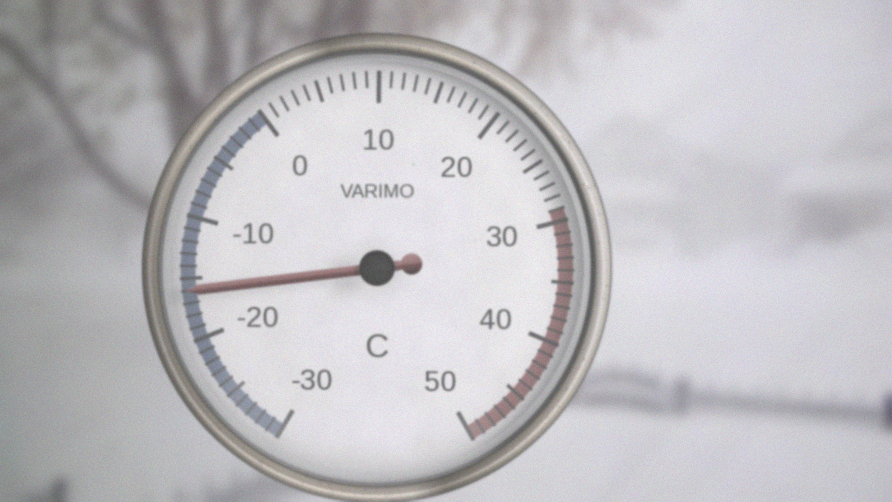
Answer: -16 °C
